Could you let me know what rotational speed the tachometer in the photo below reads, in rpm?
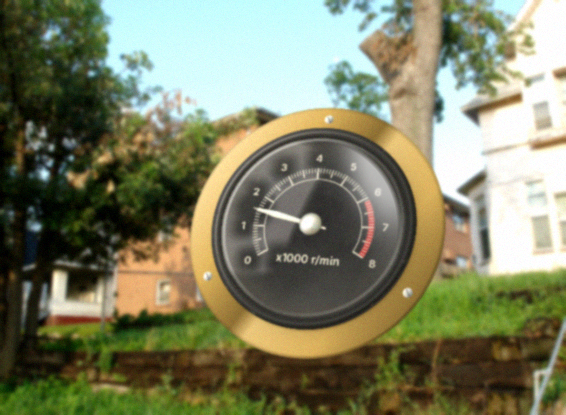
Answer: 1500 rpm
